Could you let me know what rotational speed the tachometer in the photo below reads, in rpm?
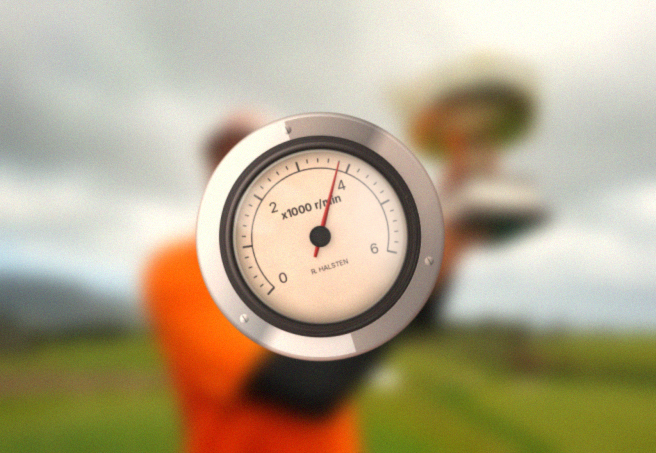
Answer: 3800 rpm
